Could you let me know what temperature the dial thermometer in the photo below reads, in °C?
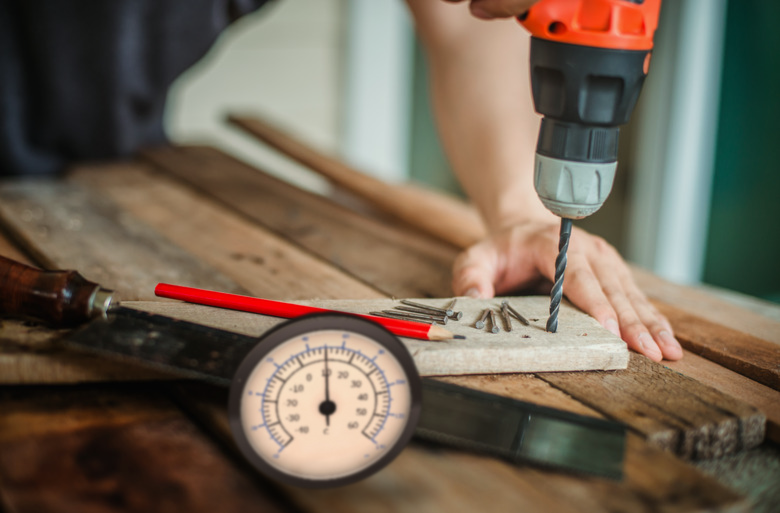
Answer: 10 °C
